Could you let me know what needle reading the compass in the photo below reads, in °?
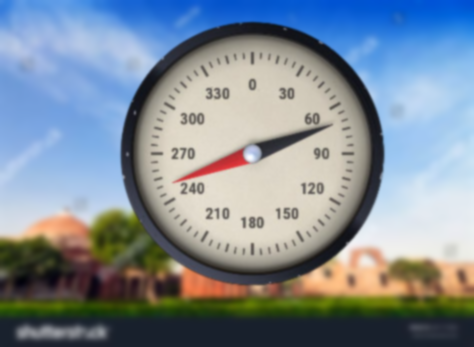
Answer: 250 °
